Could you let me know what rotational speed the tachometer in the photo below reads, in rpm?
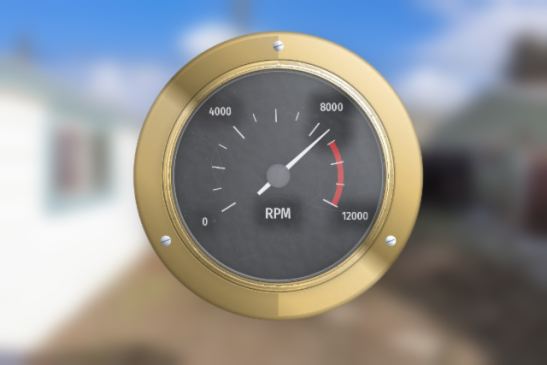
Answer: 8500 rpm
